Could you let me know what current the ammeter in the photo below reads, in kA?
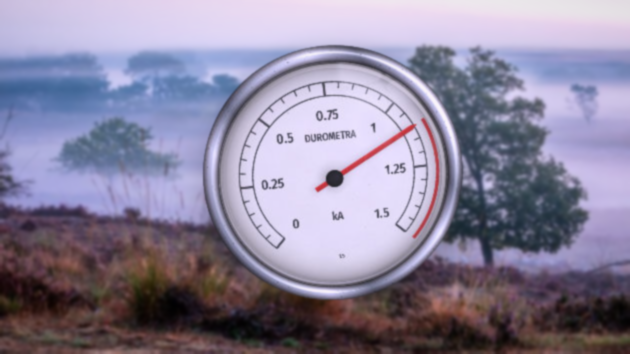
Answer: 1.1 kA
